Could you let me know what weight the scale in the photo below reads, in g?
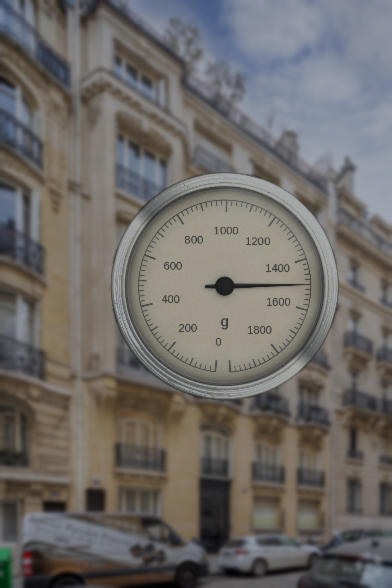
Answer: 1500 g
